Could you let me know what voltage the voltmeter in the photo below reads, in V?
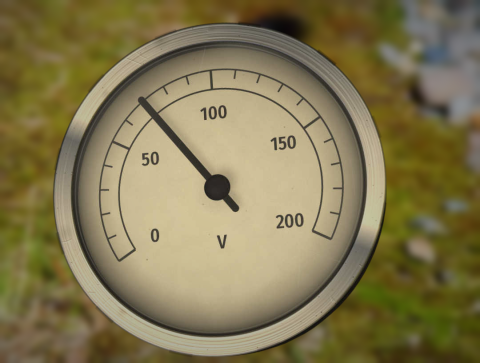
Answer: 70 V
